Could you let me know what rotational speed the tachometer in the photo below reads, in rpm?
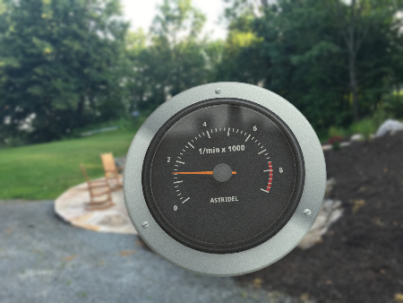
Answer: 1400 rpm
